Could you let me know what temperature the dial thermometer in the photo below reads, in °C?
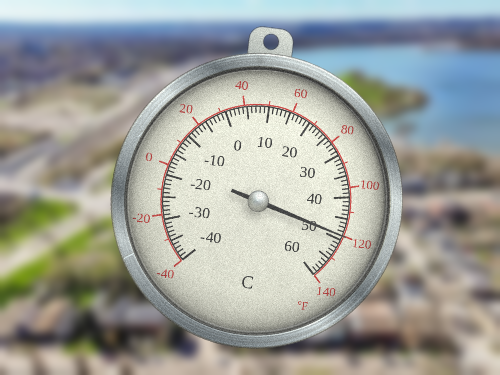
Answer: 49 °C
